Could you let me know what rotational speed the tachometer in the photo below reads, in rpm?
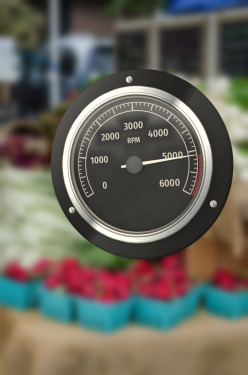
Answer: 5100 rpm
